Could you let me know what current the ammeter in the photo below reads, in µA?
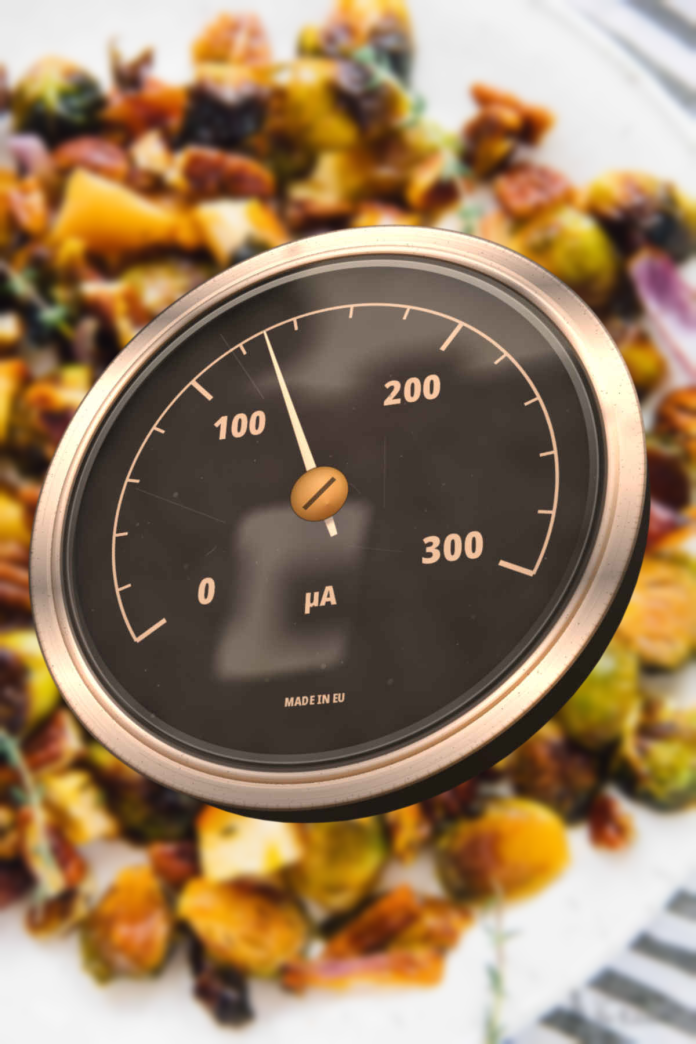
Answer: 130 µA
